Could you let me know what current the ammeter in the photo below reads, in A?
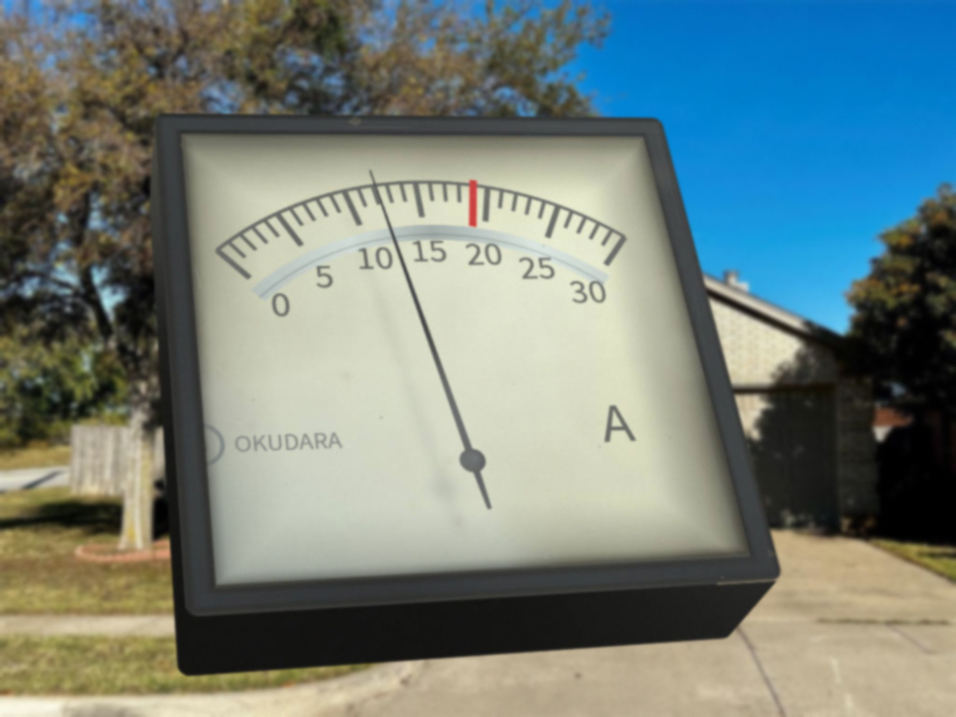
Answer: 12 A
